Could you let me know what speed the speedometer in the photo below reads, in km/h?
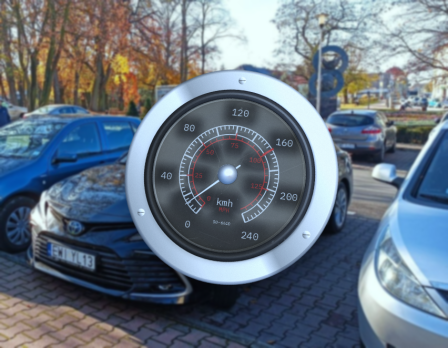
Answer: 12 km/h
